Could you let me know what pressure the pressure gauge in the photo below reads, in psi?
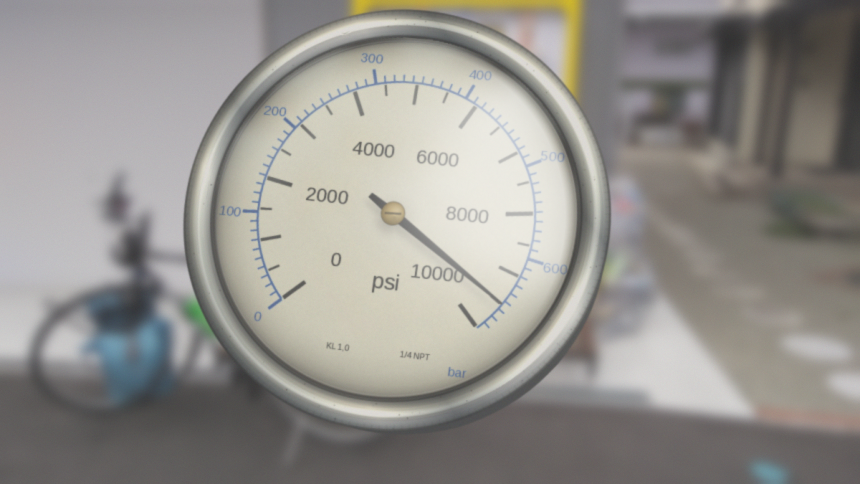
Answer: 9500 psi
